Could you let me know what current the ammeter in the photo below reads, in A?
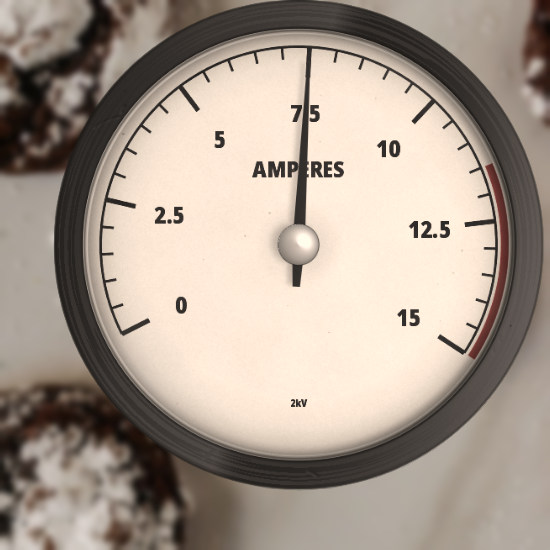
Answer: 7.5 A
